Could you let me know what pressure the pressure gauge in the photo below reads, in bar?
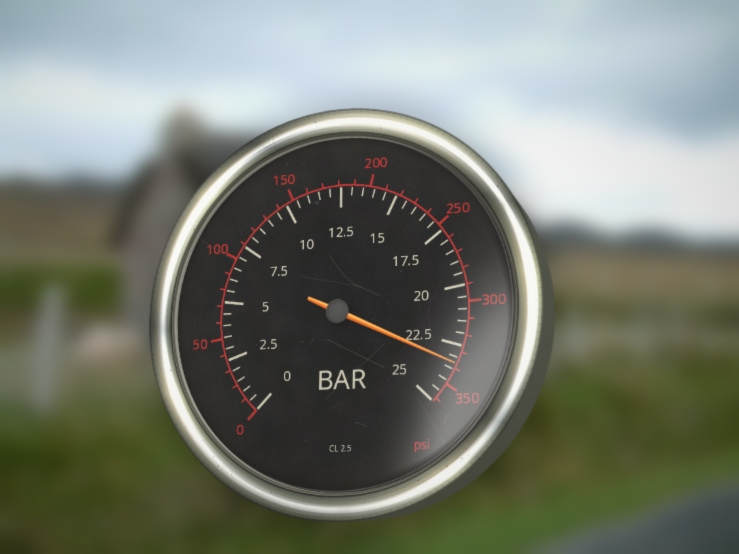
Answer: 23.25 bar
